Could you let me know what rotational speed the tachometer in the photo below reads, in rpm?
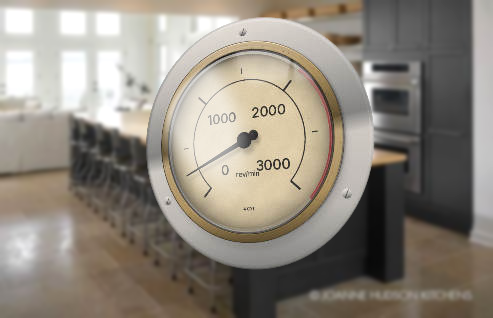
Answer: 250 rpm
